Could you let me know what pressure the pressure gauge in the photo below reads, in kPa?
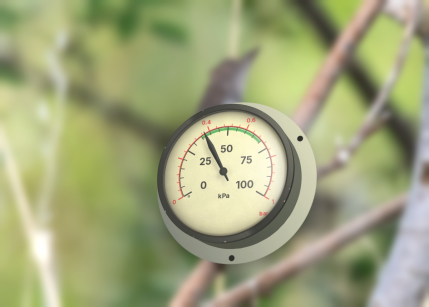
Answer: 37.5 kPa
